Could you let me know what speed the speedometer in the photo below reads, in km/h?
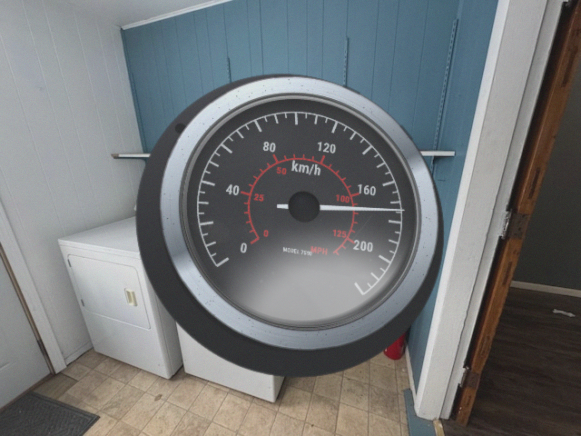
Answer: 175 km/h
